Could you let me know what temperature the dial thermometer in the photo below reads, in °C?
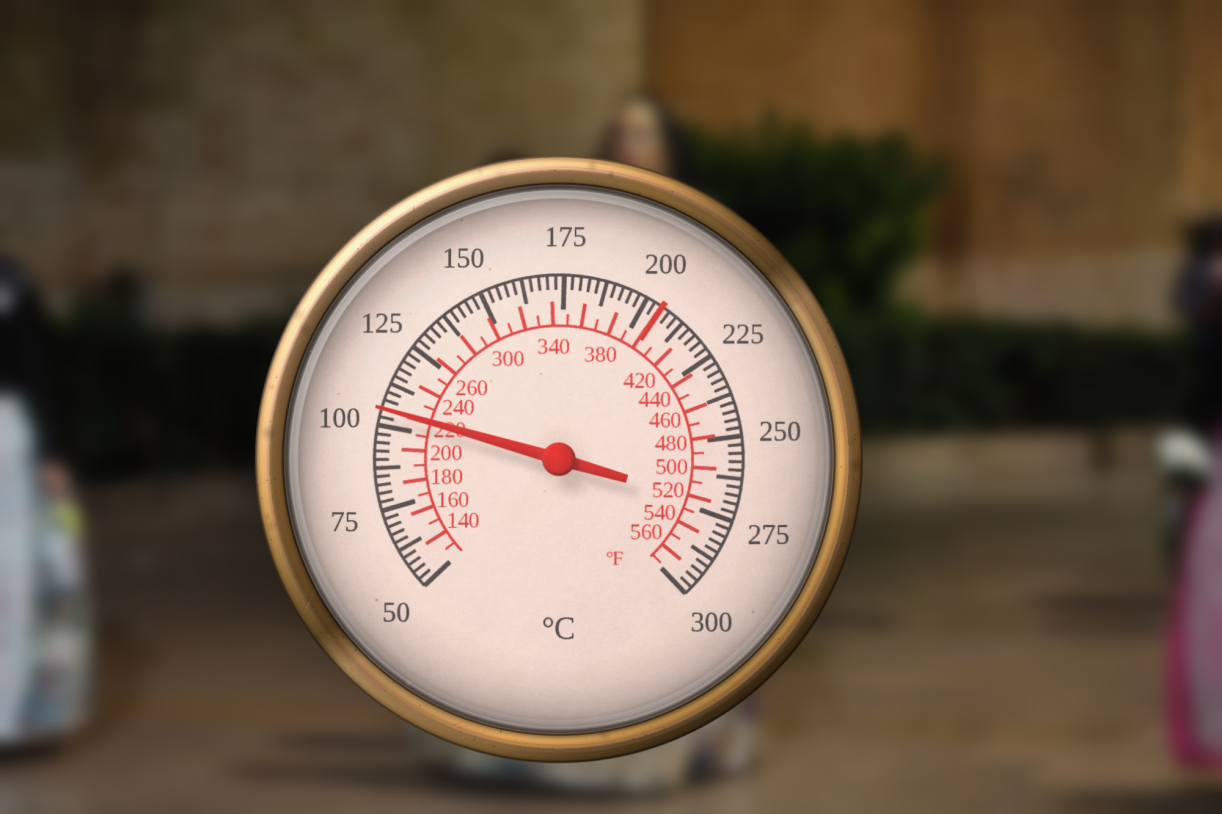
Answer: 105 °C
